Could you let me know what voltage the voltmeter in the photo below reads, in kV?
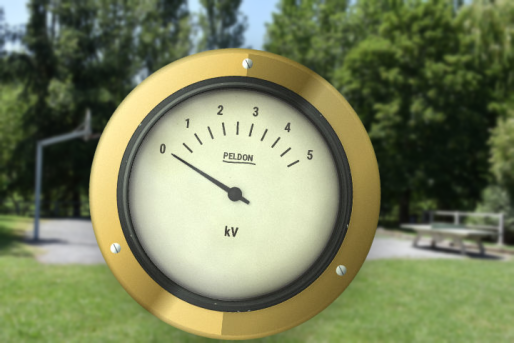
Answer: 0 kV
